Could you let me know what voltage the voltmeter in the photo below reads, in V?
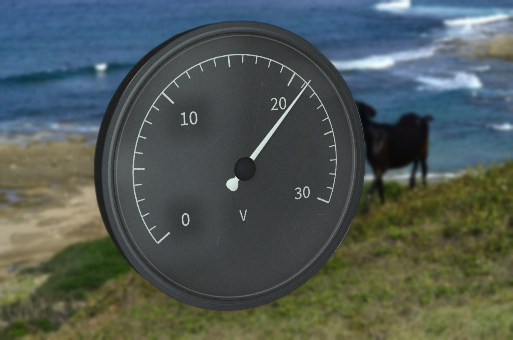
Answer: 21 V
